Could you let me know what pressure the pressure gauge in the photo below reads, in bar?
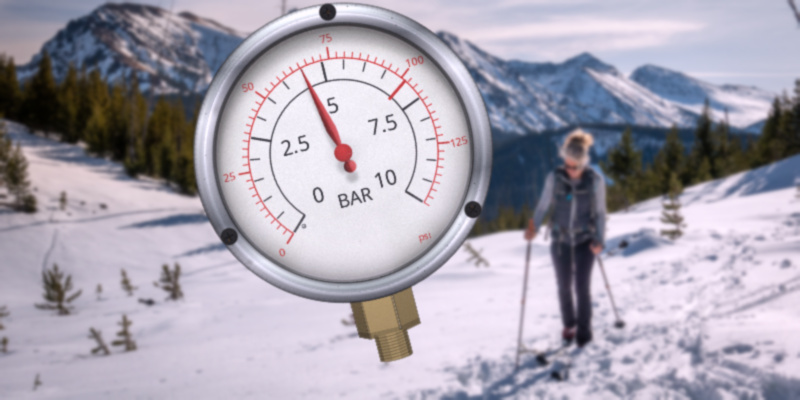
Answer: 4.5 bar
